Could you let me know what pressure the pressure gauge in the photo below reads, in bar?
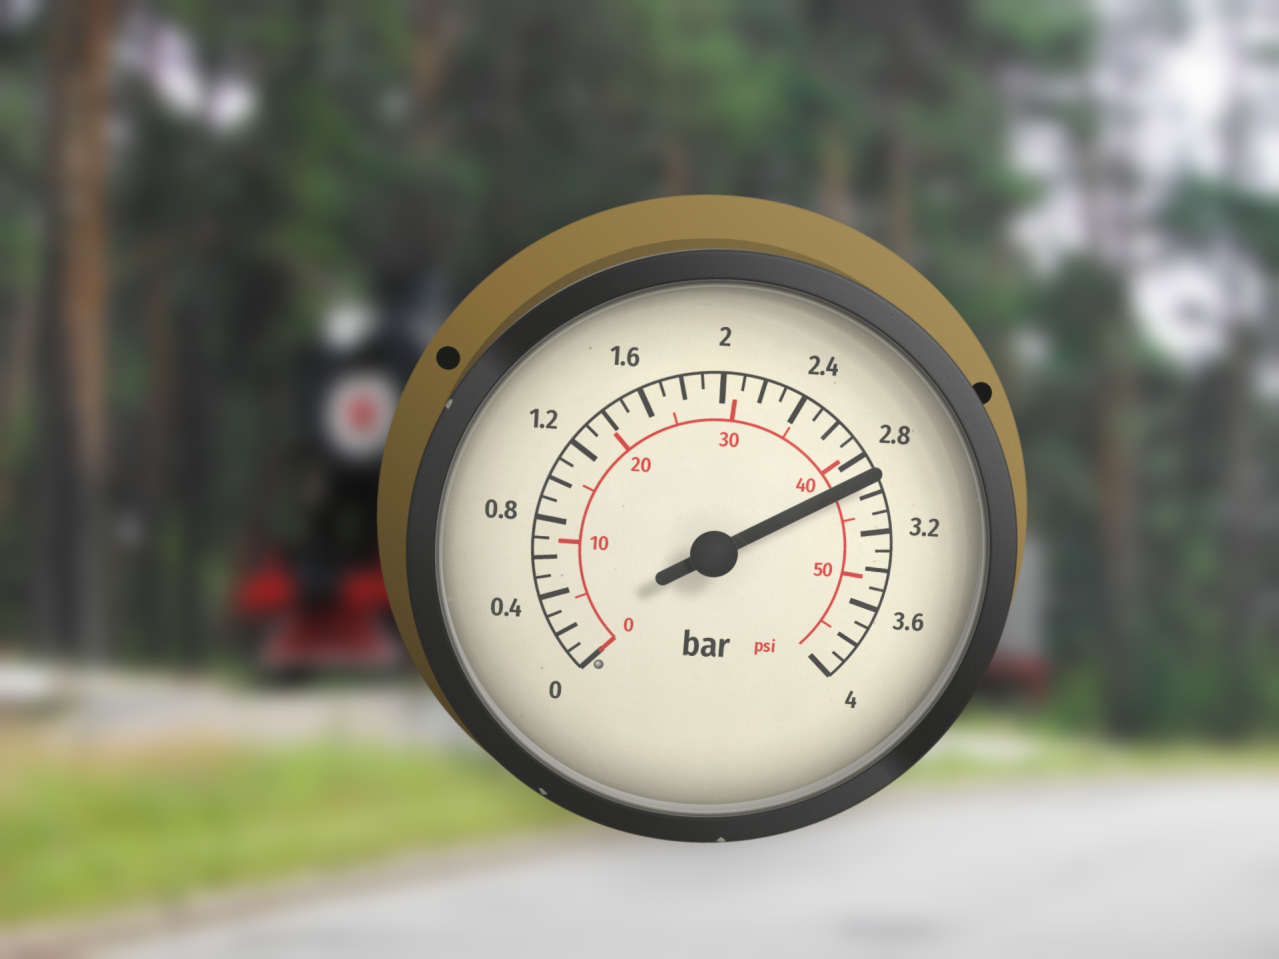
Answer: 2.9 bar
